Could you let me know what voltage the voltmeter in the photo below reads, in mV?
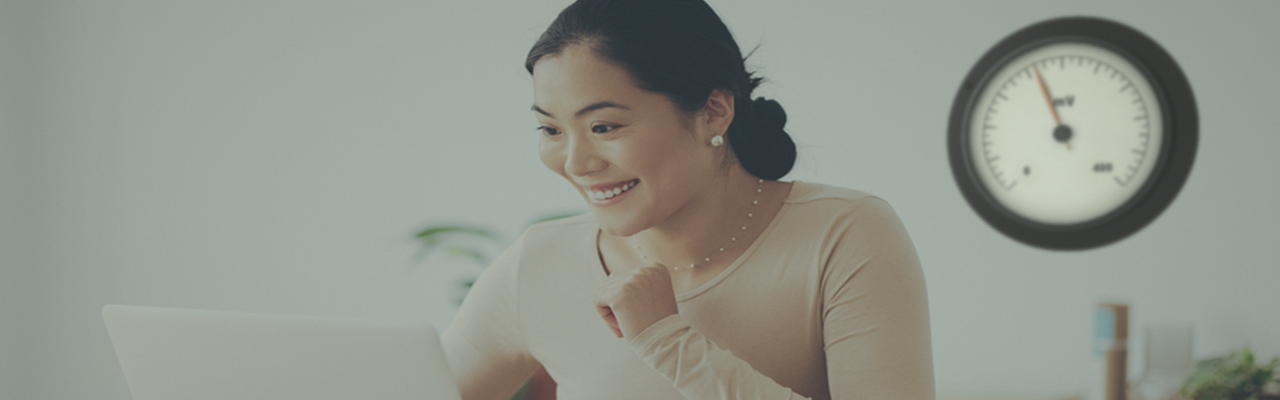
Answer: 170 mV
